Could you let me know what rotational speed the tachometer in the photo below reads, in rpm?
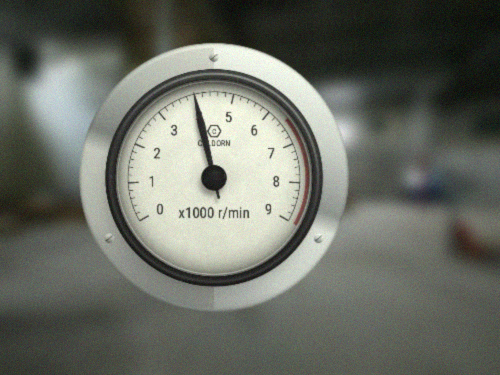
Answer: 4000 rpm
